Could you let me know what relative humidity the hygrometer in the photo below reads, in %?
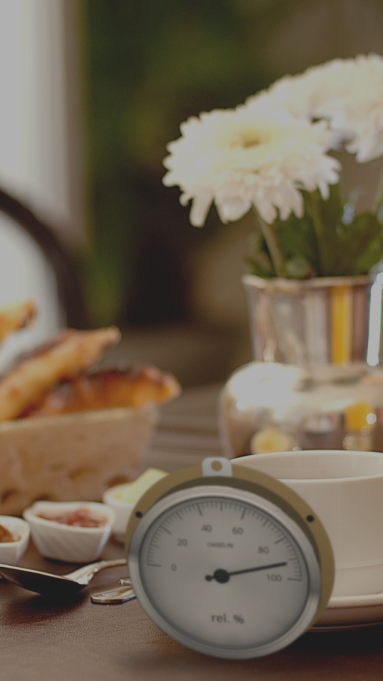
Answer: 90 %
